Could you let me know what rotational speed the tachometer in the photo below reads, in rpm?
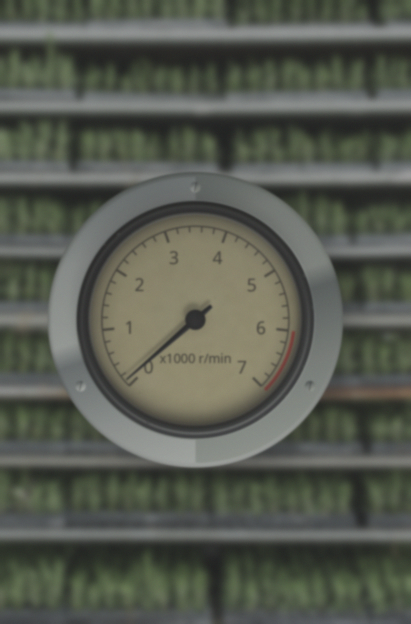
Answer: 100 rpm
